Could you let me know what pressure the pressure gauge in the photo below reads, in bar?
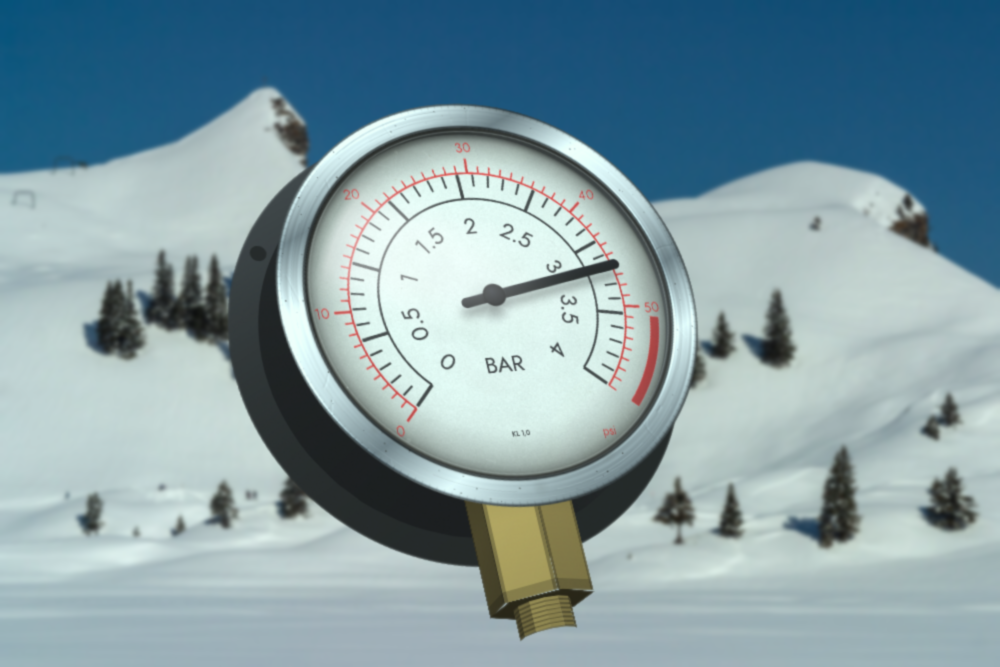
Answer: 3.2 bar
